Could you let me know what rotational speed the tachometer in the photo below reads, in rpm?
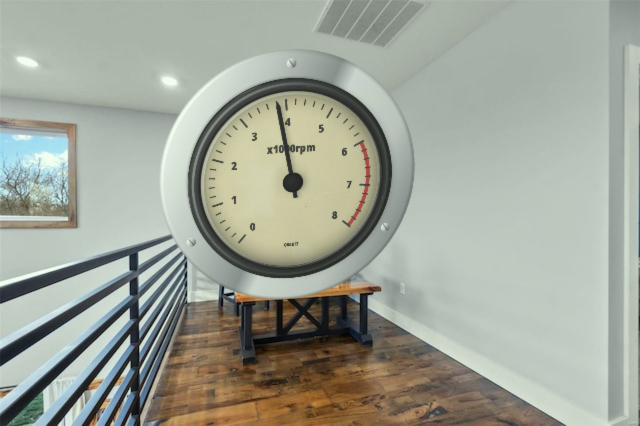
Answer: 3800 rpm
